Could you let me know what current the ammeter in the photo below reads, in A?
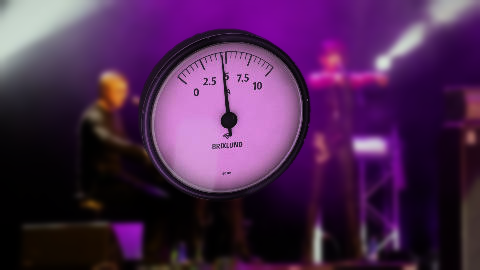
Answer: 4.5 A
